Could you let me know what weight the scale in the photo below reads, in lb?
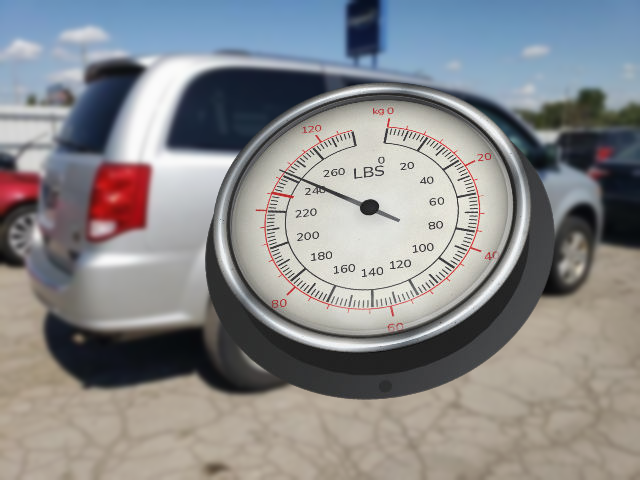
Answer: 240 lb
